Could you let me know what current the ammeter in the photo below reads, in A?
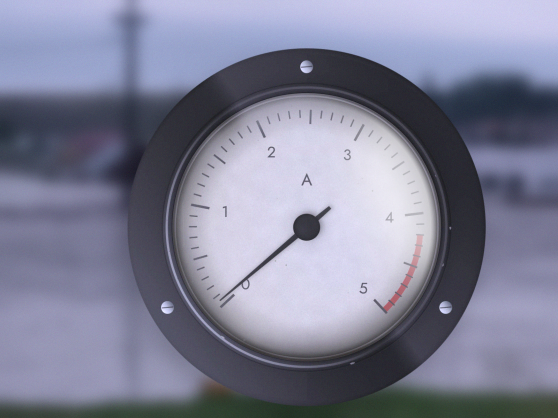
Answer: 0.05 A
